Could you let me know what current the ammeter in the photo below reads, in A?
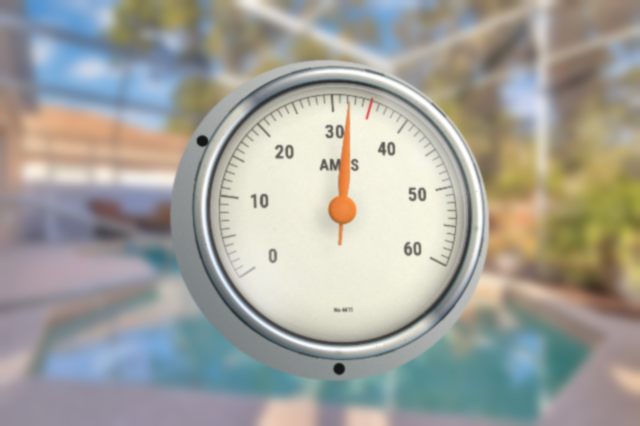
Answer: 32 A
